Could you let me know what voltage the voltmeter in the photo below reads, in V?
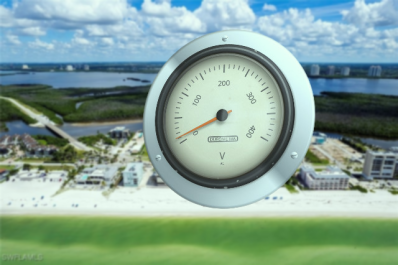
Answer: 10 V
